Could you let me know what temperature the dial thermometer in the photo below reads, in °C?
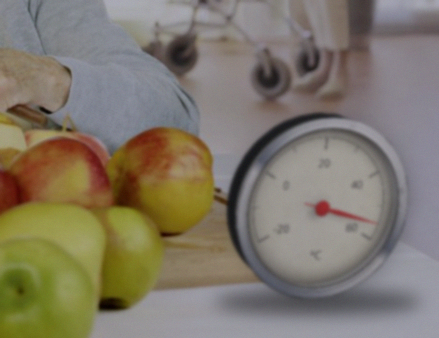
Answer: 55 °C
